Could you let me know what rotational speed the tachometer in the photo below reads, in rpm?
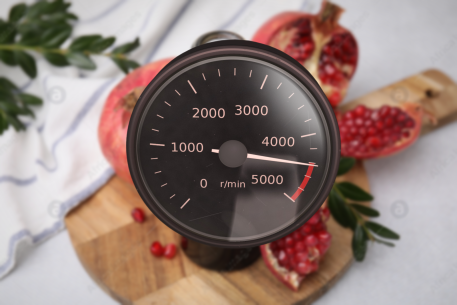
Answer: 4400 rpm
